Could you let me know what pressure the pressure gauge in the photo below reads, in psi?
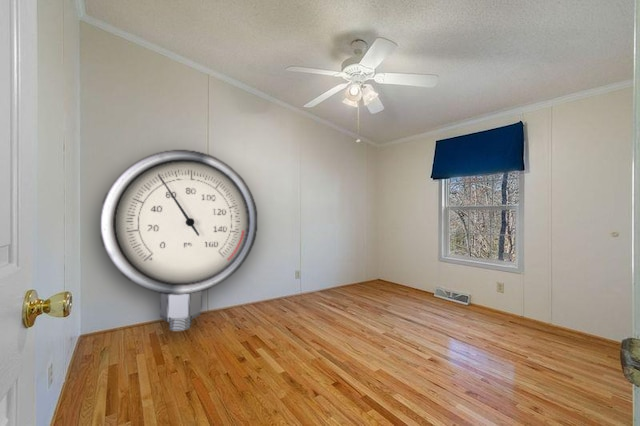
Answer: 60 psi
